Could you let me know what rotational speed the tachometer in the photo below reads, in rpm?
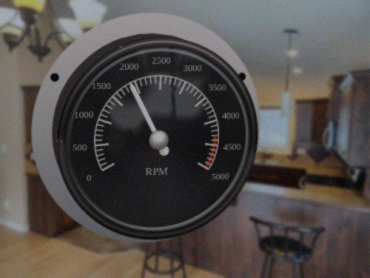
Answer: 1900 rpm
